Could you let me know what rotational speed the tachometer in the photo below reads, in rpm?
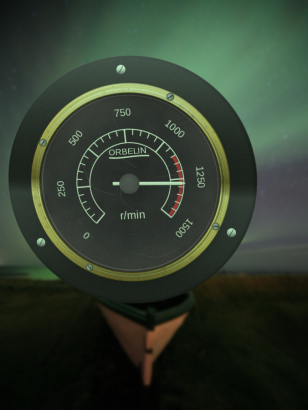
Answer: 1275 rpm
